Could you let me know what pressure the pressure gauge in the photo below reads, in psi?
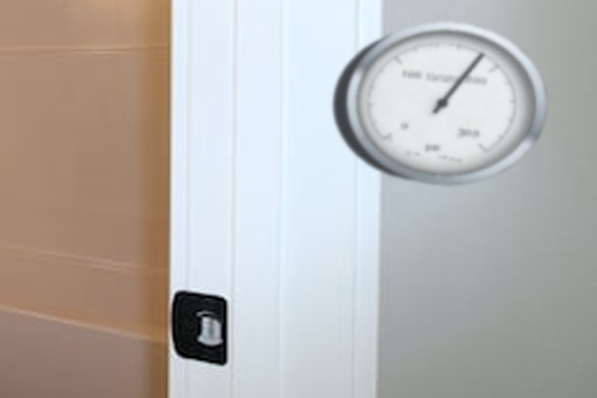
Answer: 180 psi
